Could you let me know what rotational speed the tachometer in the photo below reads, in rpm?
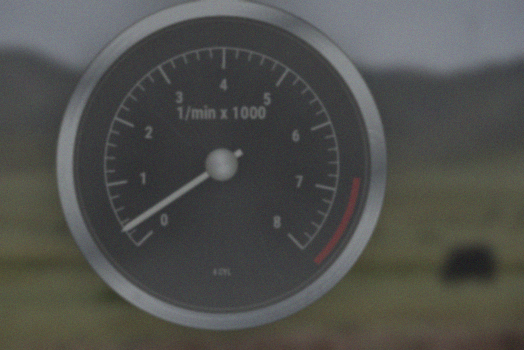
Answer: 300 rpm
